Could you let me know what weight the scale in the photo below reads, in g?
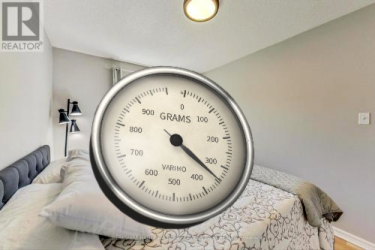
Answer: 350 g
